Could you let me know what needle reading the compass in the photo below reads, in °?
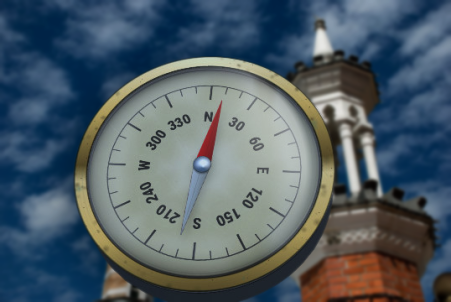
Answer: 10 °
